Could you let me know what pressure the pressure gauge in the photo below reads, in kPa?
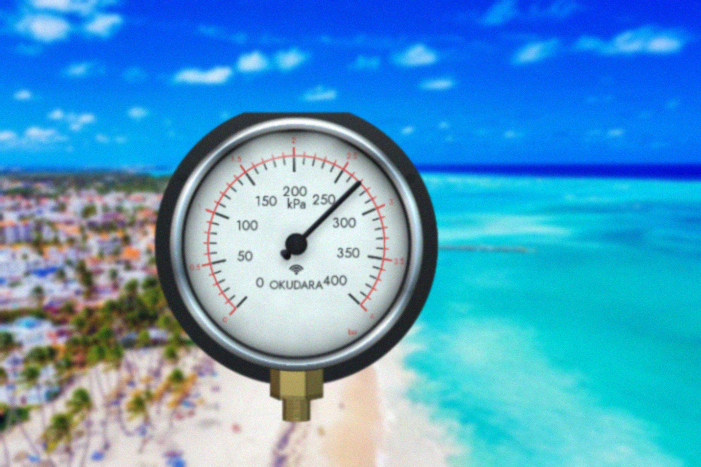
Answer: 270 kPa
